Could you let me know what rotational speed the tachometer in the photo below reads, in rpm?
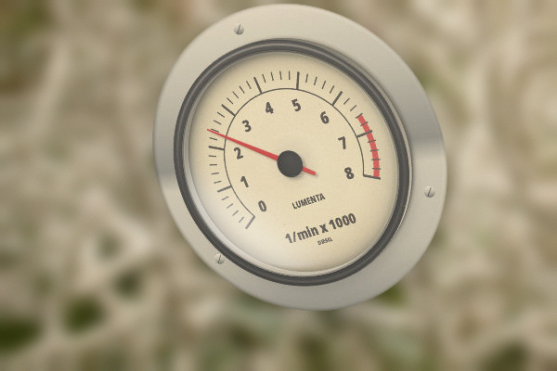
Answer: 2400 rpm
